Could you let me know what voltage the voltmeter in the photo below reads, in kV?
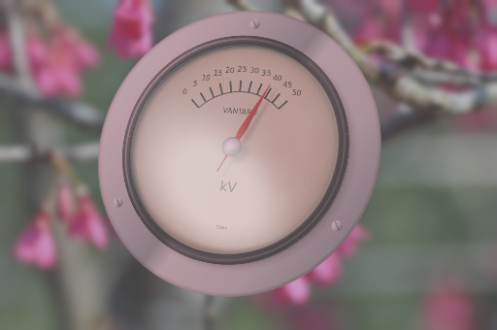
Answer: 40 kV
